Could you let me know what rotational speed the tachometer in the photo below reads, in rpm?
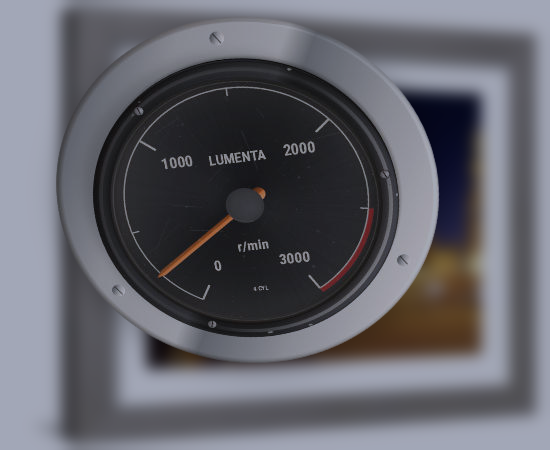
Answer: 250 rpm
